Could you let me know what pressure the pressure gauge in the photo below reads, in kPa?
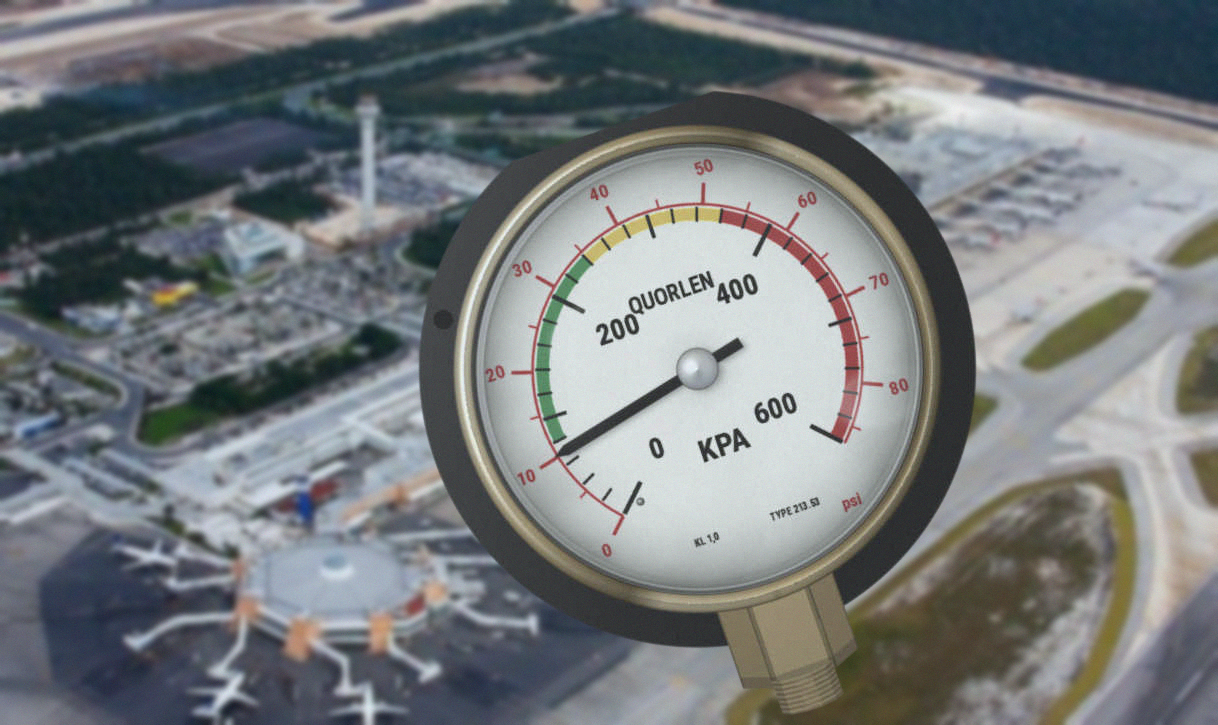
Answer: 70 kPa
